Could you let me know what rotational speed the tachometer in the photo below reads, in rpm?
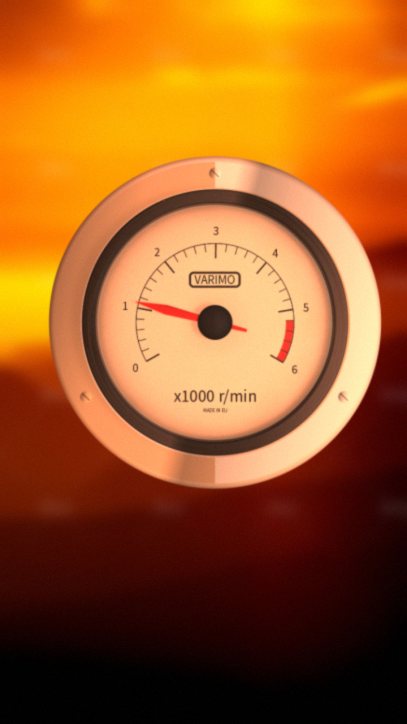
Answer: 1100 rpm
